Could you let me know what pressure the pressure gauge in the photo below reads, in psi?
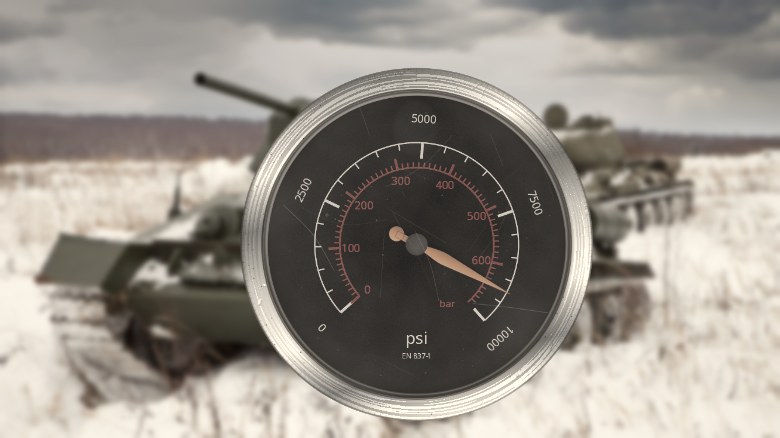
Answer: 9250 psi
